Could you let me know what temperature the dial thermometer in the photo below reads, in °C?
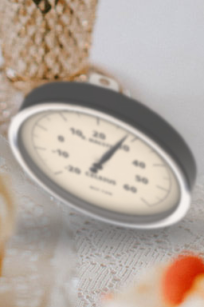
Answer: 27.5 °C
